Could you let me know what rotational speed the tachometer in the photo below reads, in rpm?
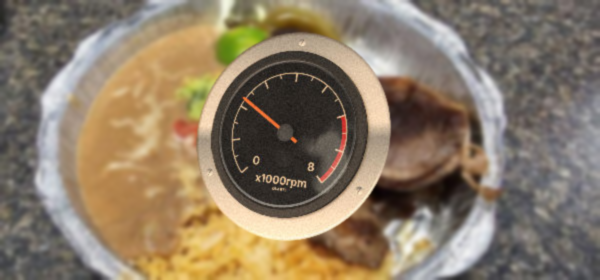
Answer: 2250 rpm
